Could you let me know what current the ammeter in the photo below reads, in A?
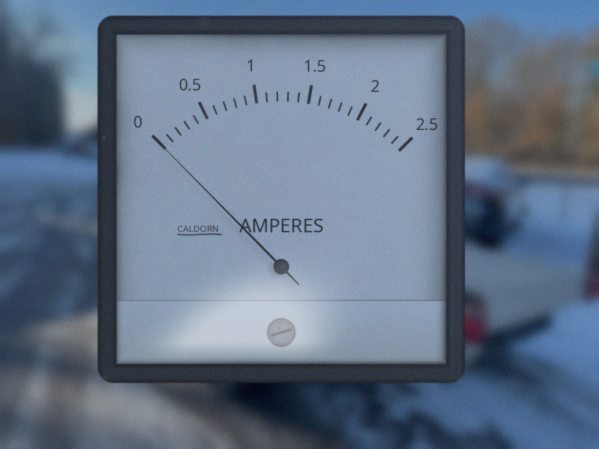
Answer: 0 A
